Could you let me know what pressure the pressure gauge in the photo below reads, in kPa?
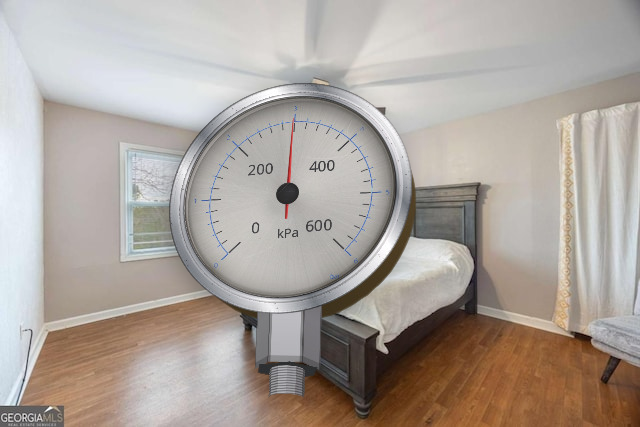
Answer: 300 kPa
